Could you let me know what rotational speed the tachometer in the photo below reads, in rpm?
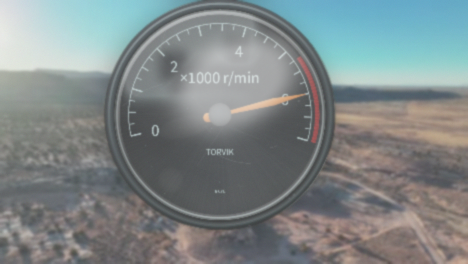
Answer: 6000 rpm
